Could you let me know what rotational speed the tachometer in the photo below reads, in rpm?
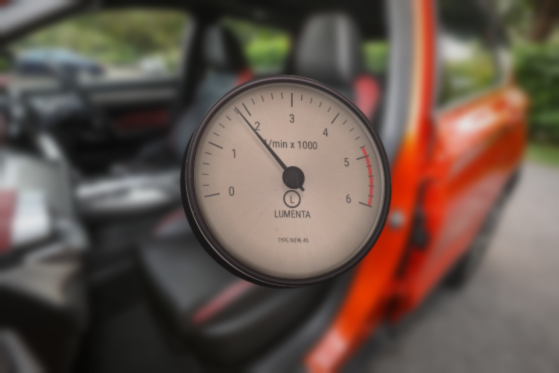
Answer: 1800 rpm
